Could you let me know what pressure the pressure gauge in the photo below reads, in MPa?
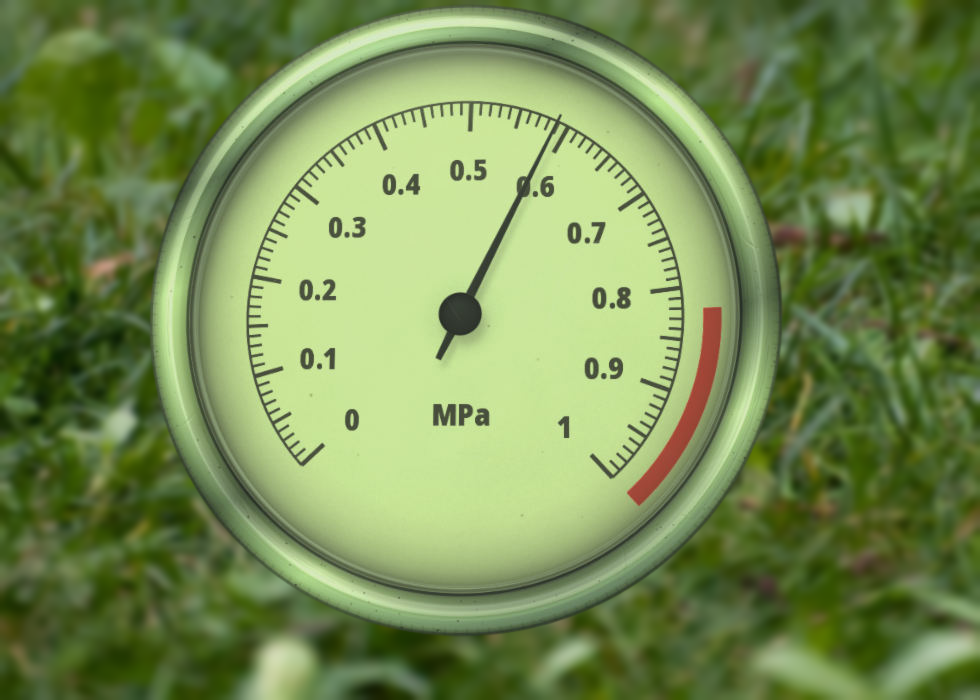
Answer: 0.59 MPa
